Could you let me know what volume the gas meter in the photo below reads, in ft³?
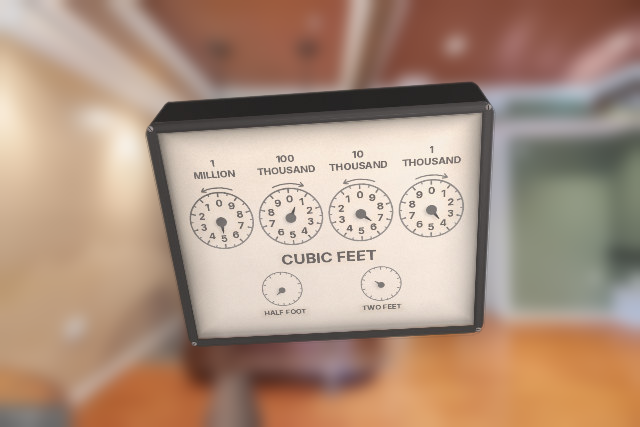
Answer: 506400 ft³
